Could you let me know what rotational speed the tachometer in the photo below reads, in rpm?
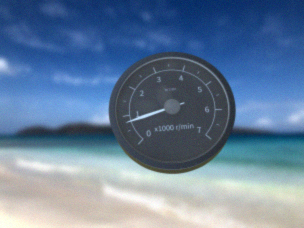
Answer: 750 rpm
